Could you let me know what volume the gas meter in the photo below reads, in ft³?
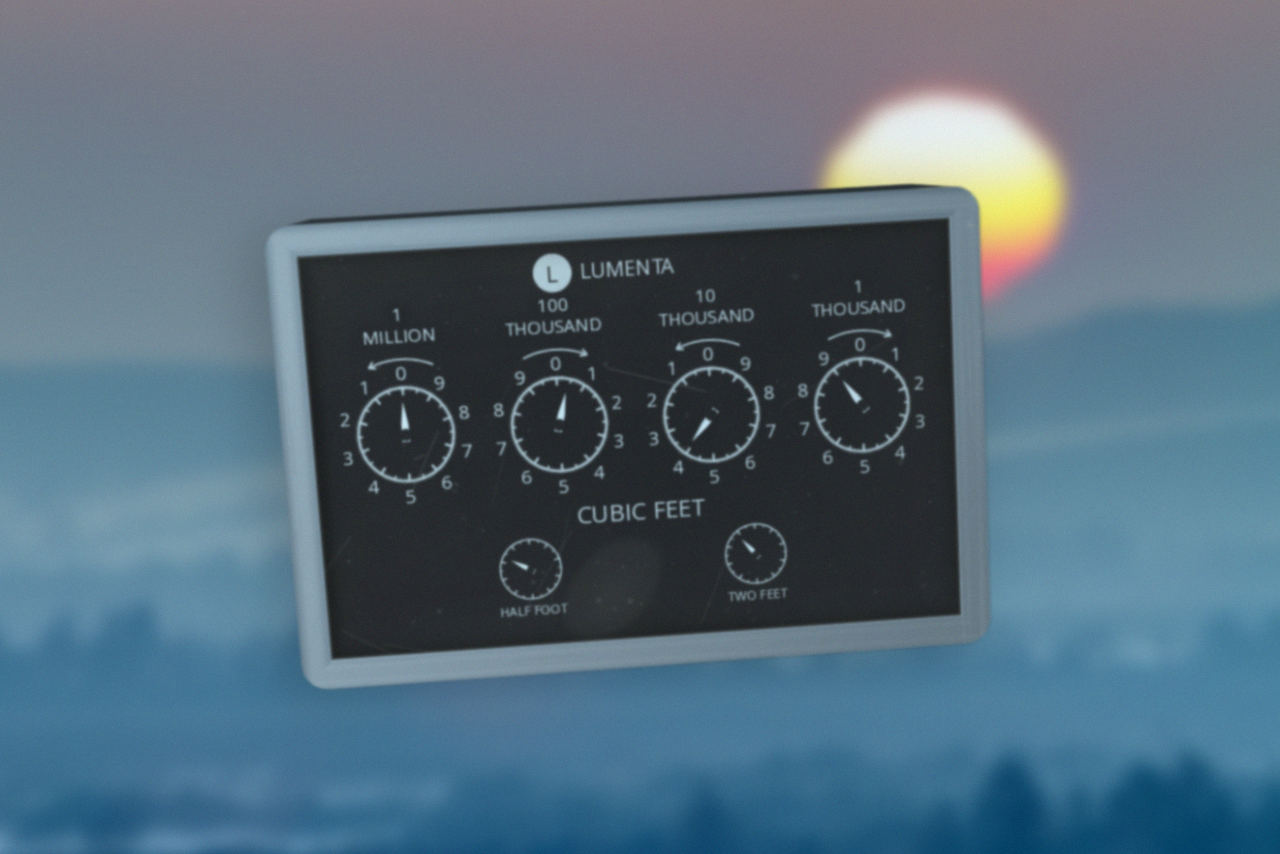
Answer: 3900 ft³
